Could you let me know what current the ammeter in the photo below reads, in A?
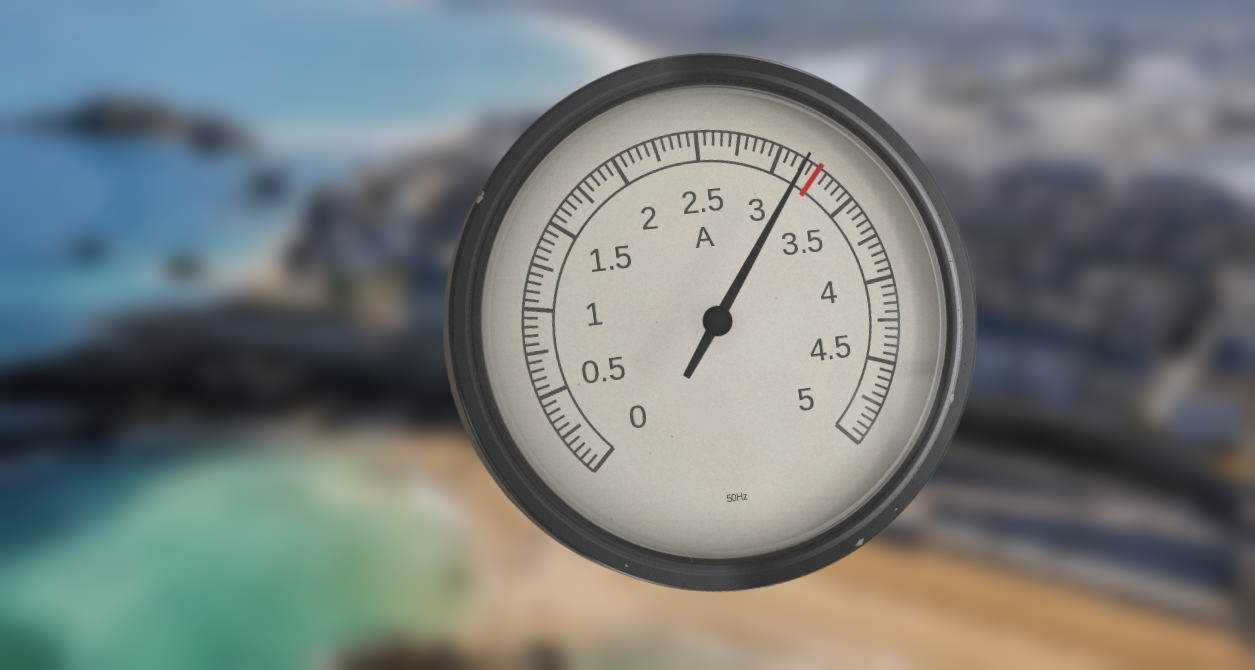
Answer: 3.15 A
